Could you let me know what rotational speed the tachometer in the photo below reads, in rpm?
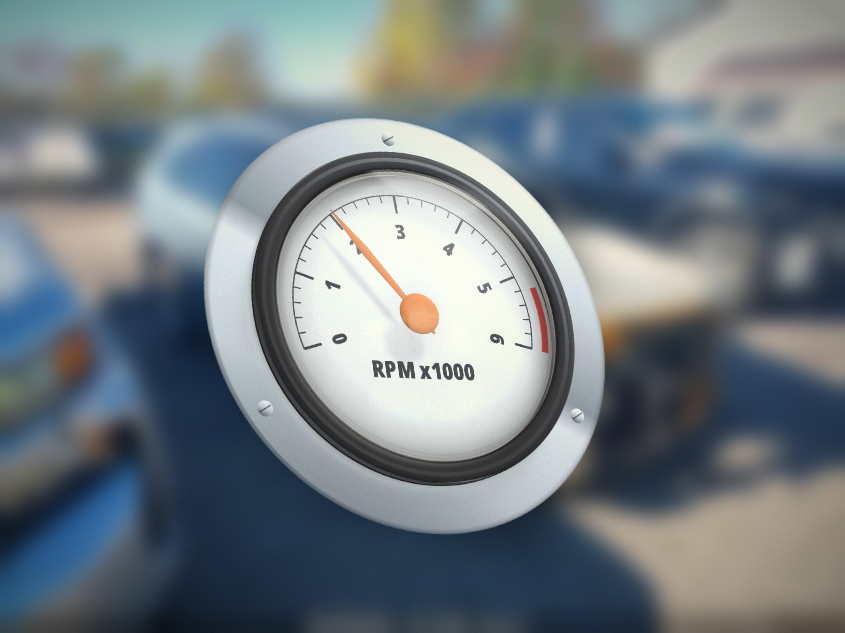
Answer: 2000 rpm
